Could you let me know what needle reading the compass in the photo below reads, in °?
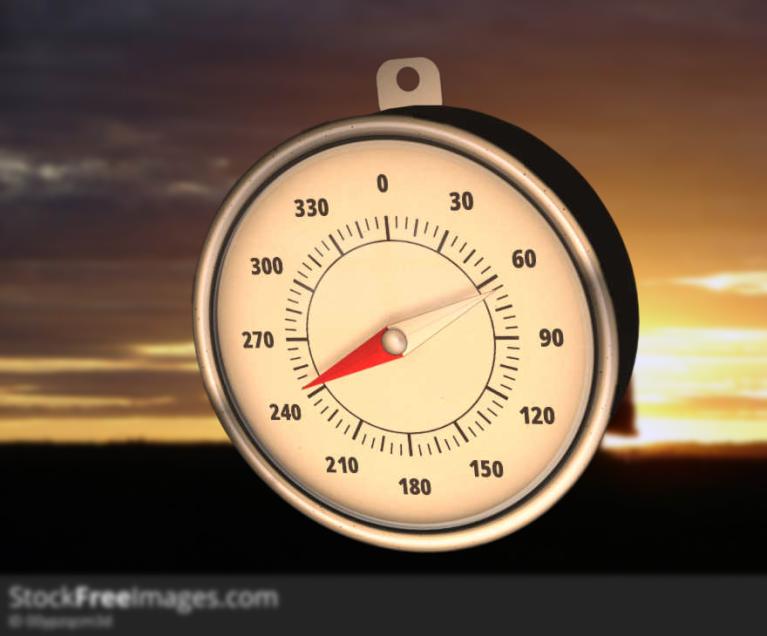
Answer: 245 °
